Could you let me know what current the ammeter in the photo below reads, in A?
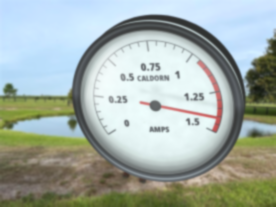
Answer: 1.4 A
